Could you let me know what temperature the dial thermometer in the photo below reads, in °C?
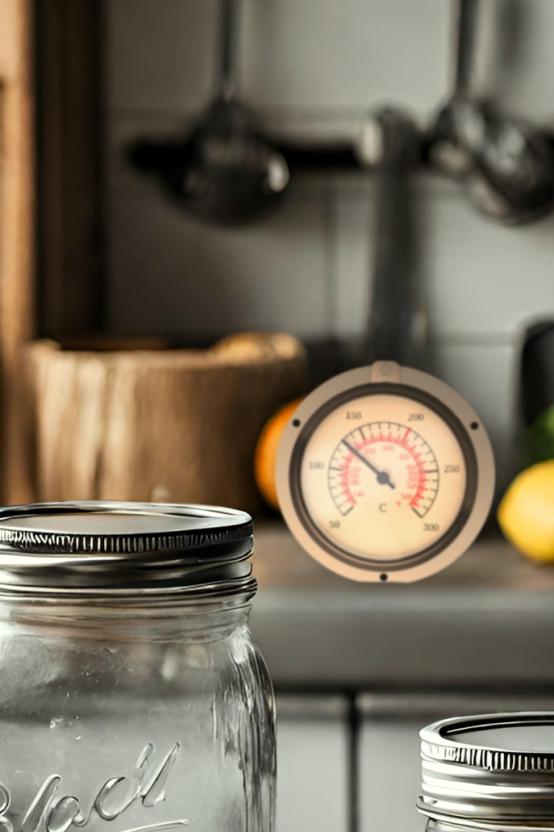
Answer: 130 °C
